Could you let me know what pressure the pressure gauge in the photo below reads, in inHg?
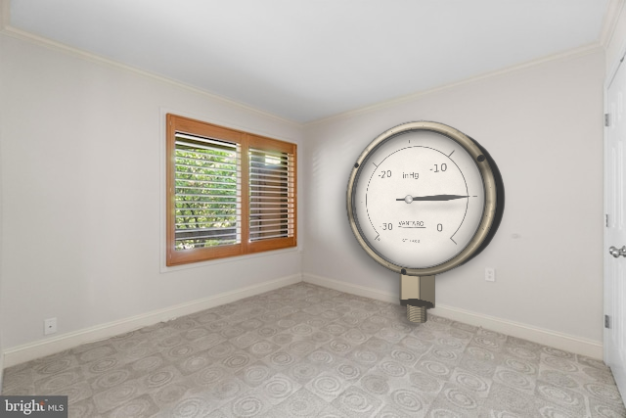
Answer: -5 inHg
